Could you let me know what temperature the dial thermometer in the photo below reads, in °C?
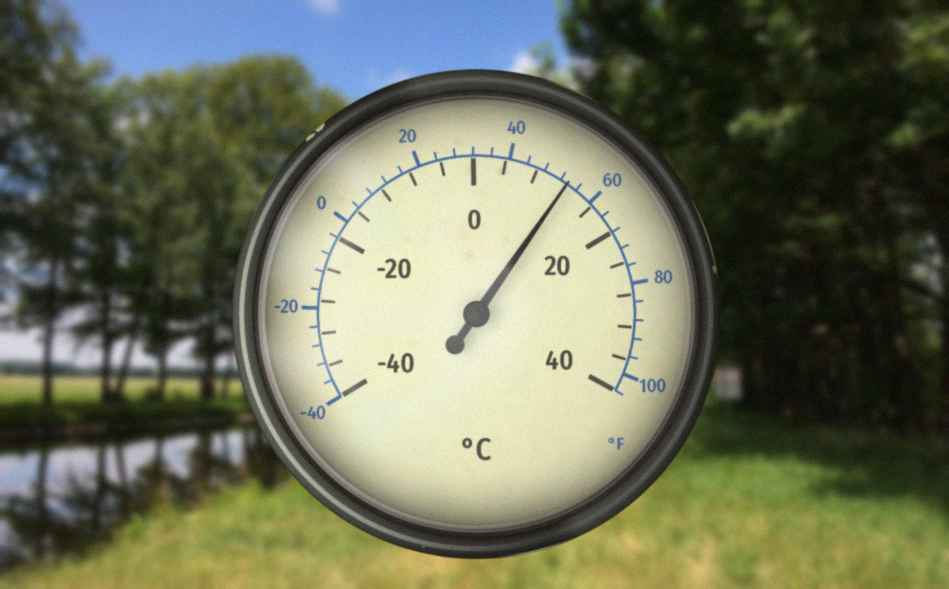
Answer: 12 °C
